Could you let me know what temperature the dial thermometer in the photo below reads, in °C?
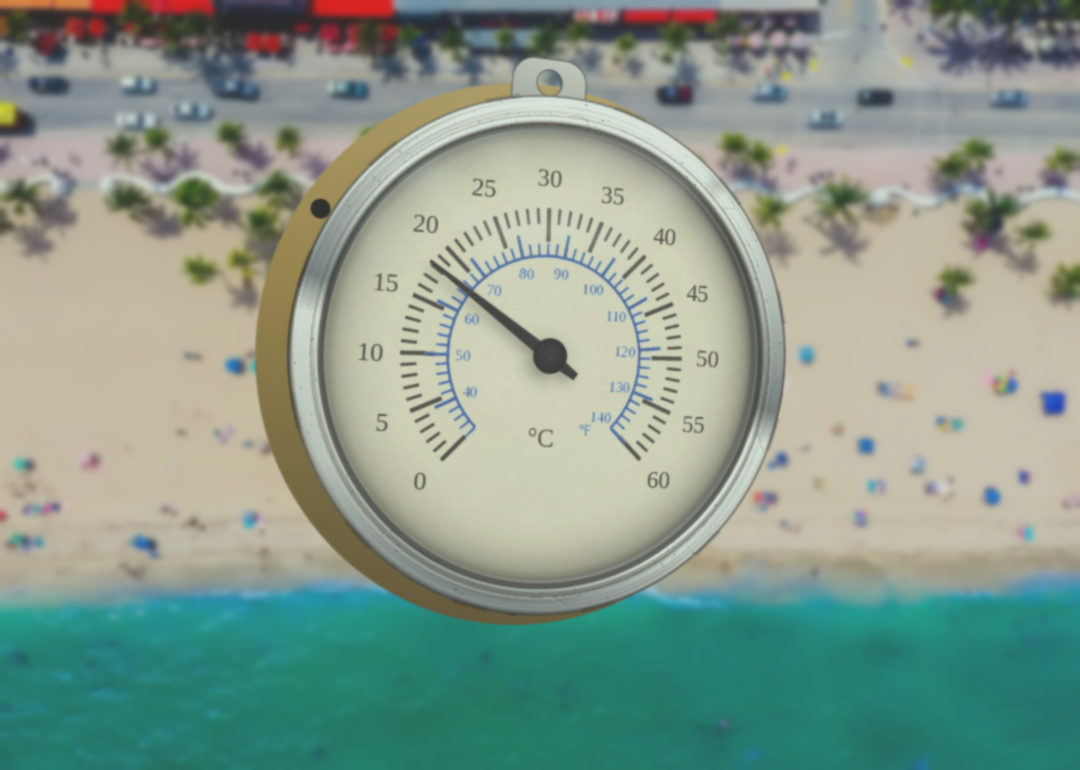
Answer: 18 °C
